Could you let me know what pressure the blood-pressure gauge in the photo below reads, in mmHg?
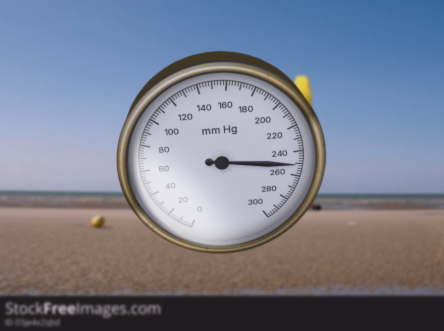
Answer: 250 mmHg
